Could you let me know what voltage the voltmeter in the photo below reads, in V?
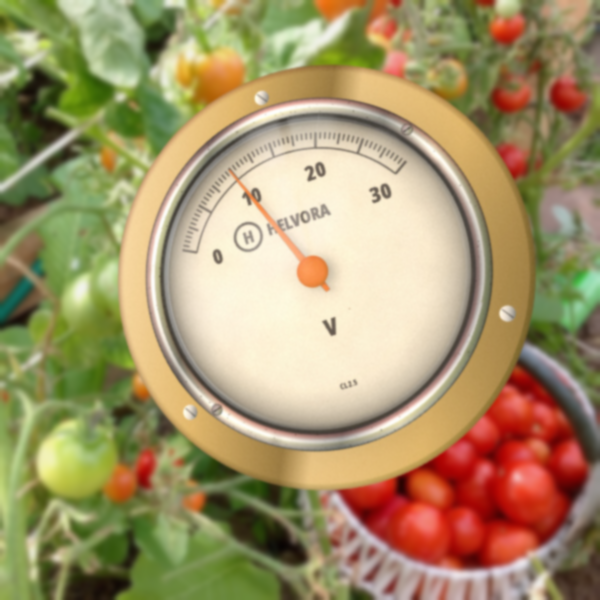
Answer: 10 V
